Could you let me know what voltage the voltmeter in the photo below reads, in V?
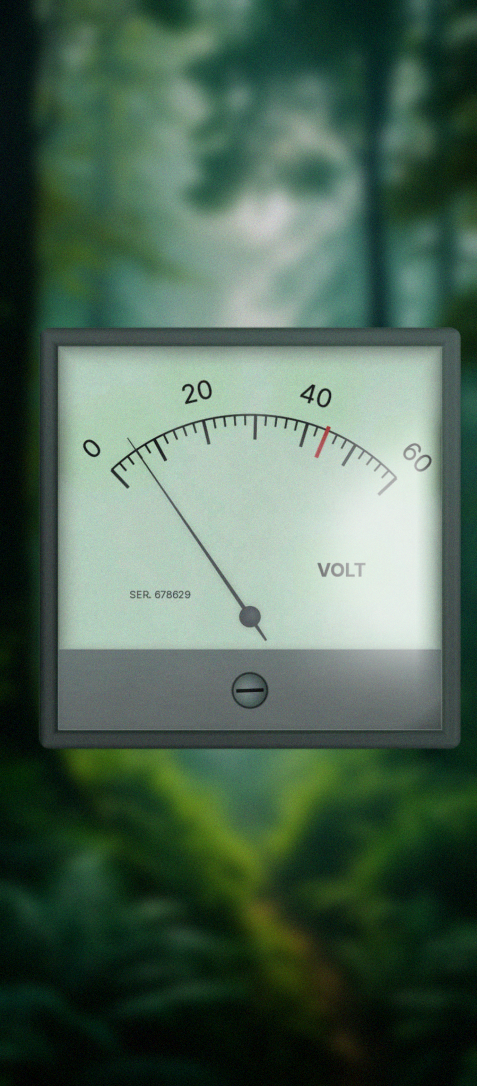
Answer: 6 V
